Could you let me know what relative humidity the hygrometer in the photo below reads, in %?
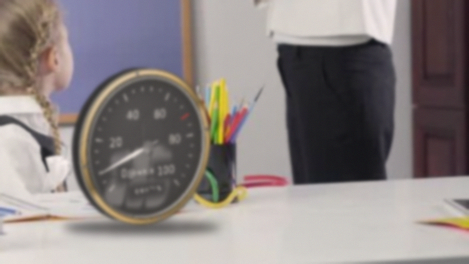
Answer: 8 %
